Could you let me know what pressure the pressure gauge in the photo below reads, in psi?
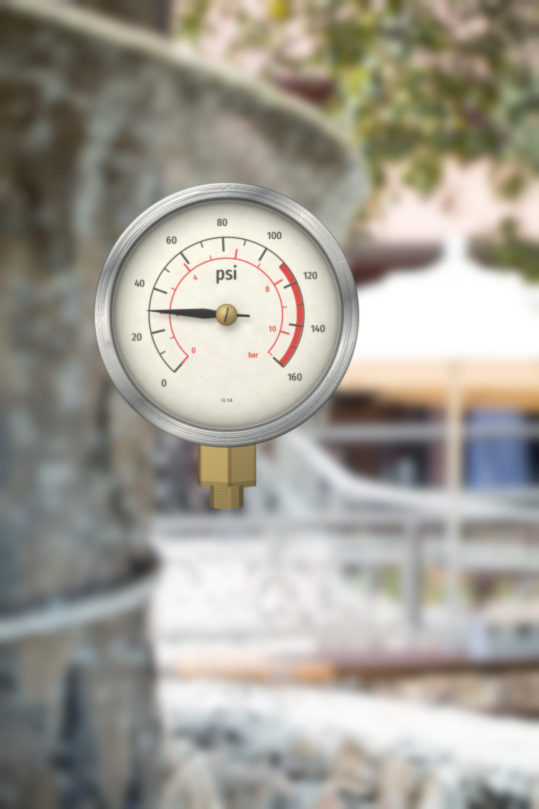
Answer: 30 psi
